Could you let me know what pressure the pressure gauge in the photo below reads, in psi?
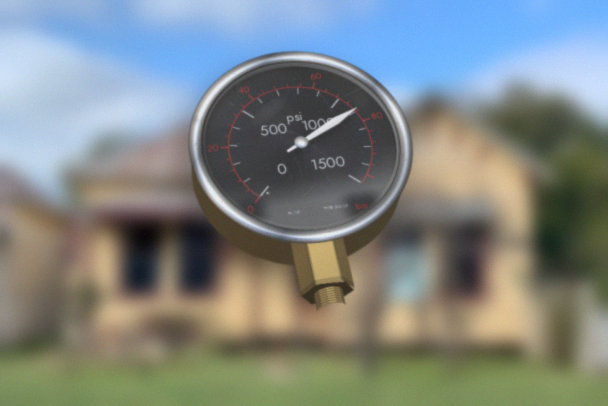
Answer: 1100 psi
